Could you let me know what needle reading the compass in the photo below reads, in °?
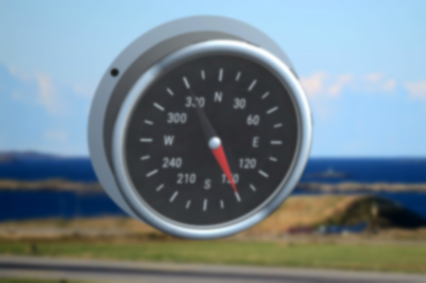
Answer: 150 °
